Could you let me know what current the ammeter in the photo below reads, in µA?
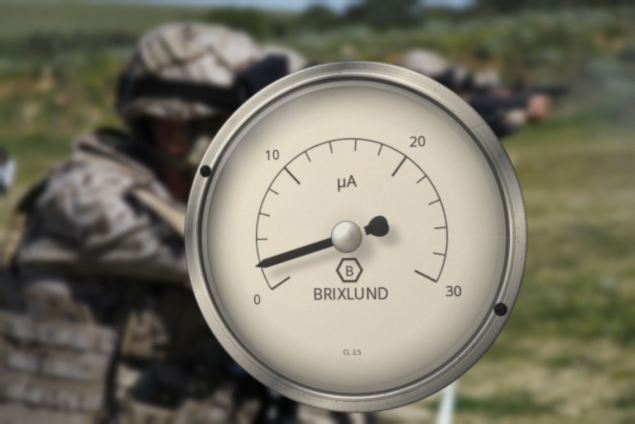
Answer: 2 µA
